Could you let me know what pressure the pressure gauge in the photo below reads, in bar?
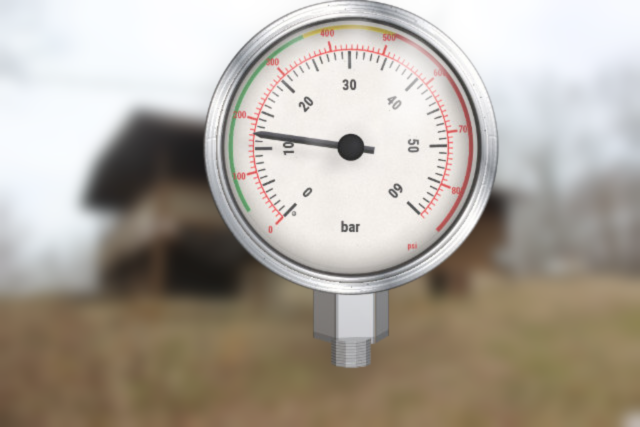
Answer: 12 bar
